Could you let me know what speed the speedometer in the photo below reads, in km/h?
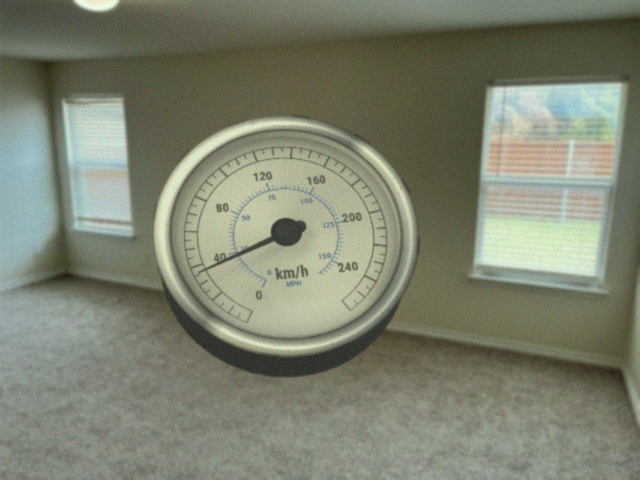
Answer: 35 km/h
